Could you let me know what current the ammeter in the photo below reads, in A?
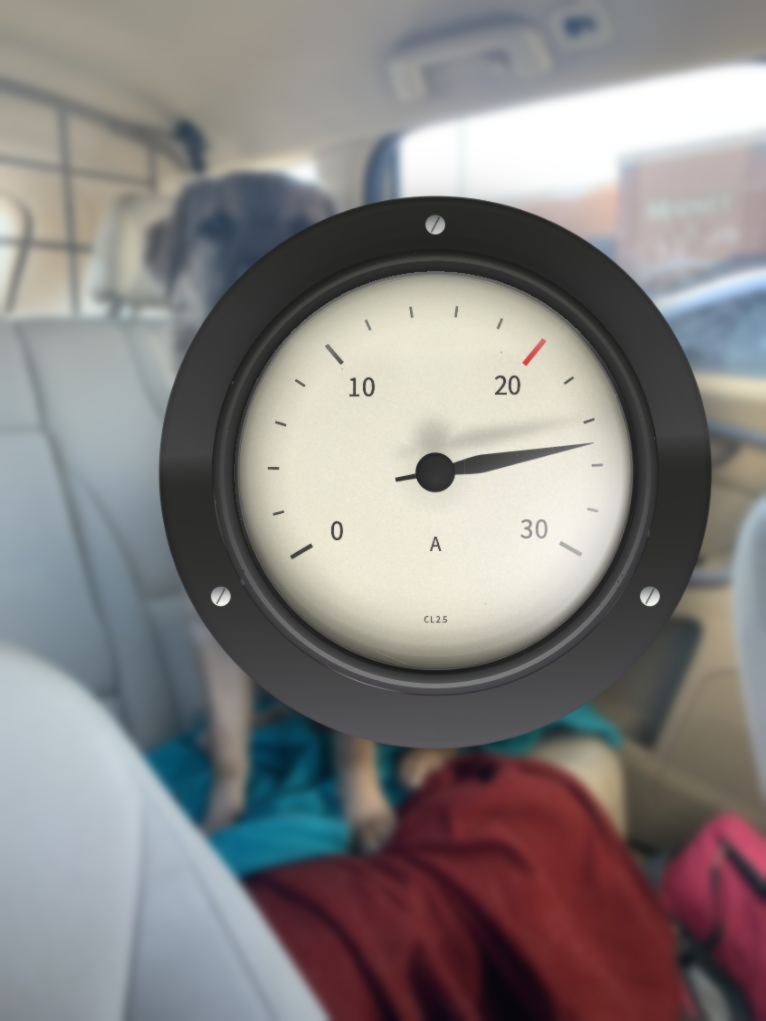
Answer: 25 A
